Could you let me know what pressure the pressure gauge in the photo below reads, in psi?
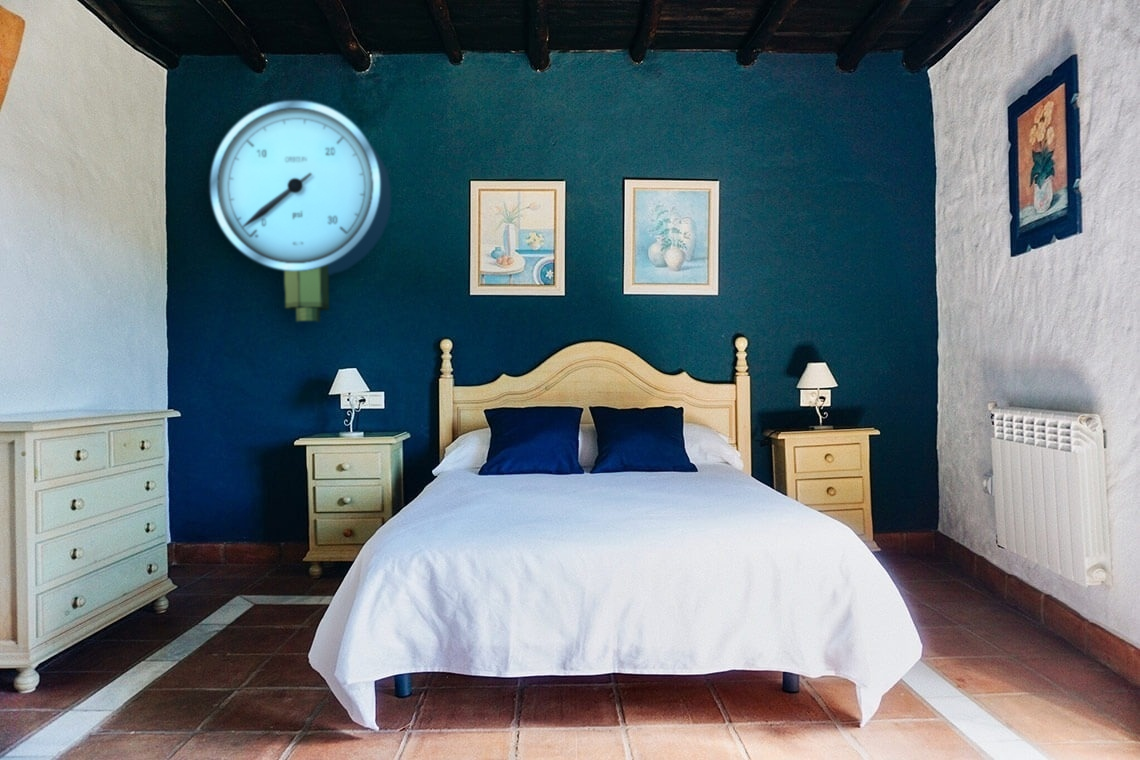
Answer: 1 psi
